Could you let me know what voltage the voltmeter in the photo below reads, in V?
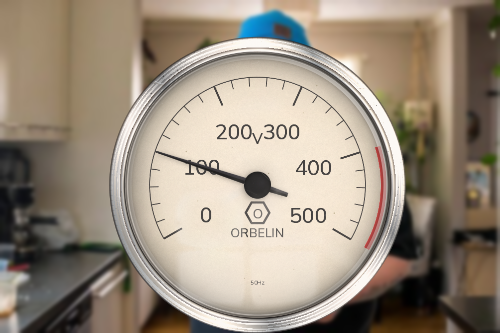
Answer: 100 V
